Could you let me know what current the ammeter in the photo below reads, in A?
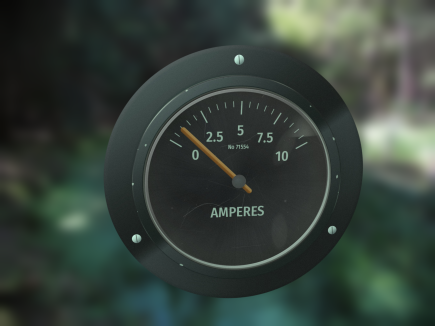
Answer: 1 A
